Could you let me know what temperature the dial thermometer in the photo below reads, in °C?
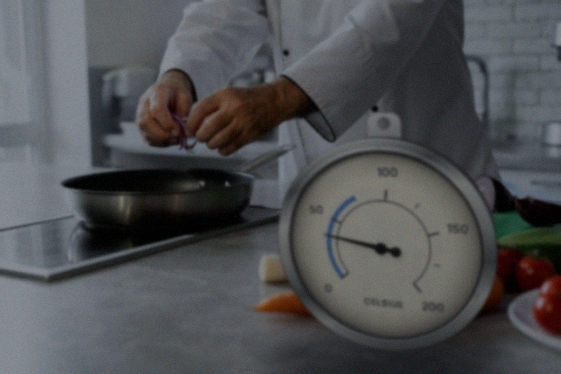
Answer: 37.5 °C
